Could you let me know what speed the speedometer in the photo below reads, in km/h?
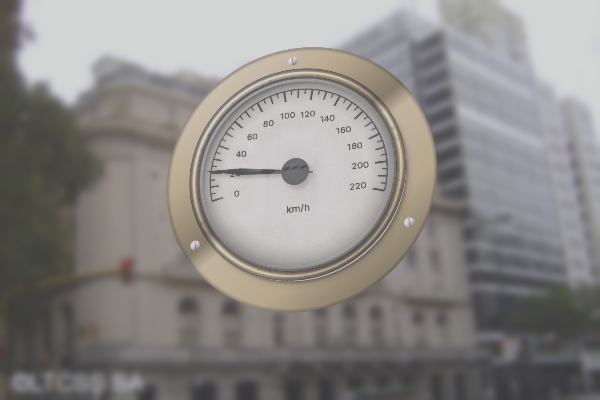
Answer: 20 km/h
